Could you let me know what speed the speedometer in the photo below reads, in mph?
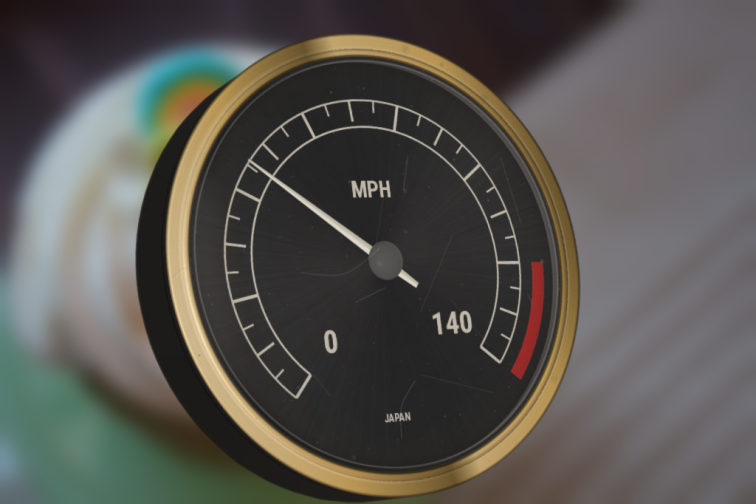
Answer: 45 mph
